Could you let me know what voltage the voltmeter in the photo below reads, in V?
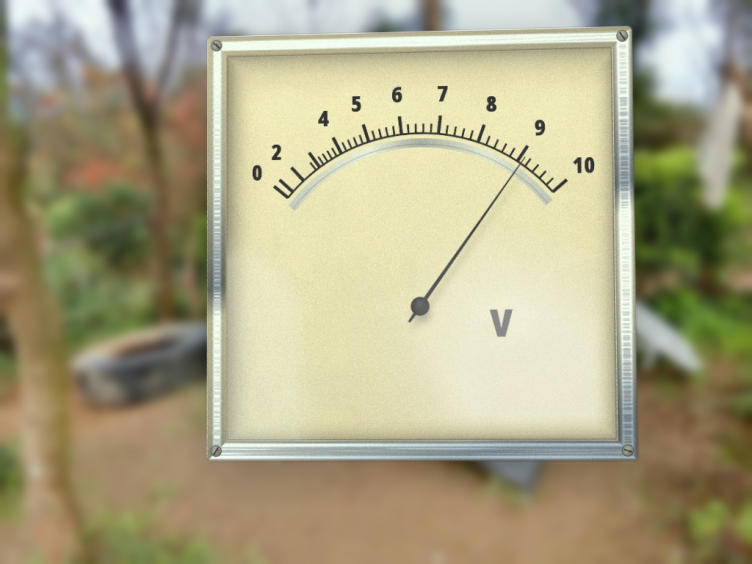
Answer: 9.1 V
